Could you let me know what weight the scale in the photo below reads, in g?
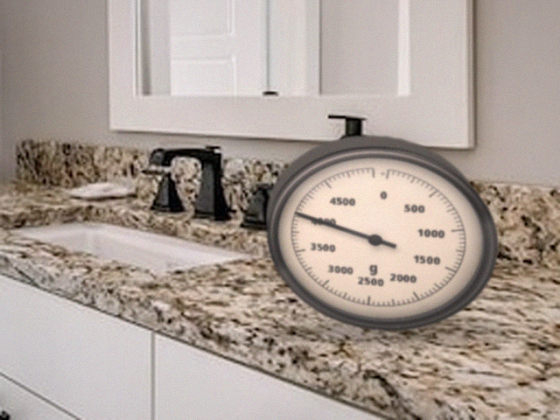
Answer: 4000 g
